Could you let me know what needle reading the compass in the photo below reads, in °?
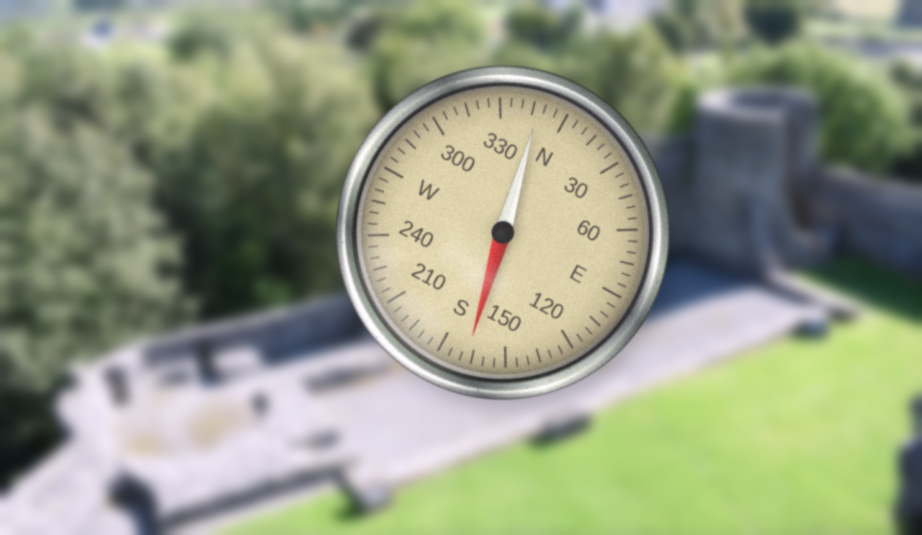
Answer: 167.5 °
